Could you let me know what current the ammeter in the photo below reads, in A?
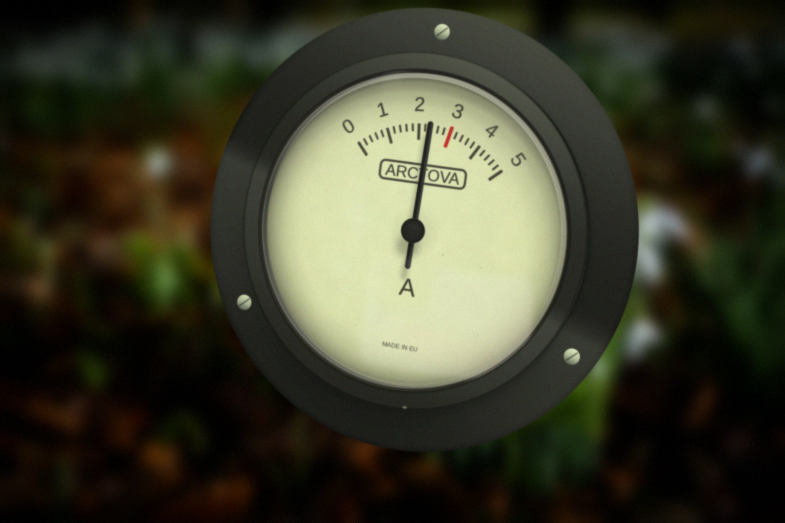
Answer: 2.4 A
